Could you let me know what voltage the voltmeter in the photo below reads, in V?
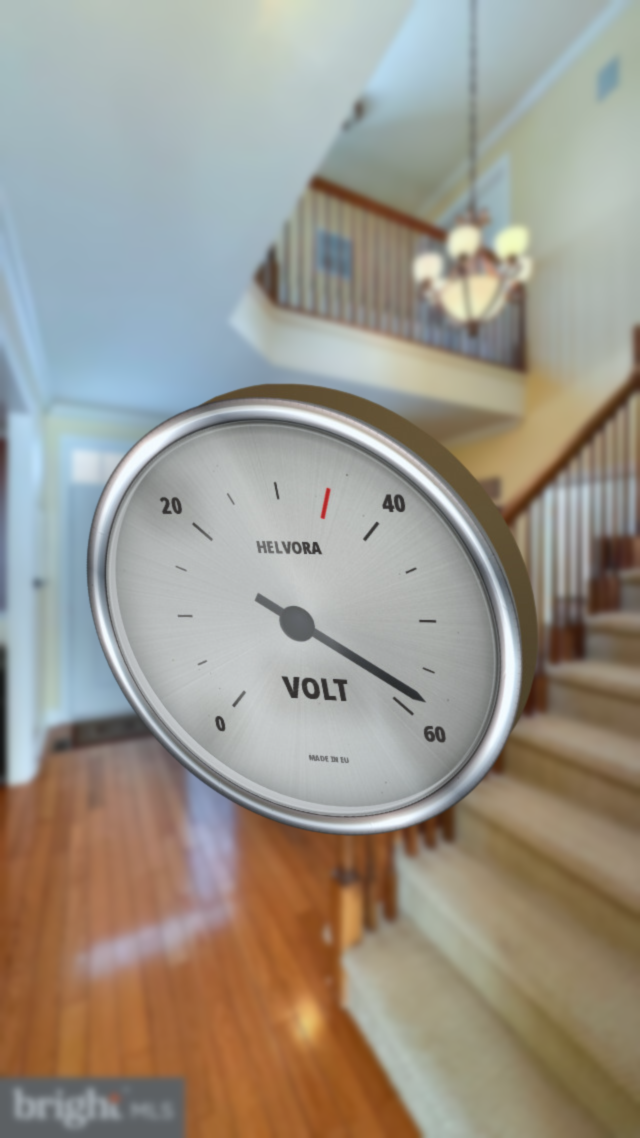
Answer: 57.5 V
